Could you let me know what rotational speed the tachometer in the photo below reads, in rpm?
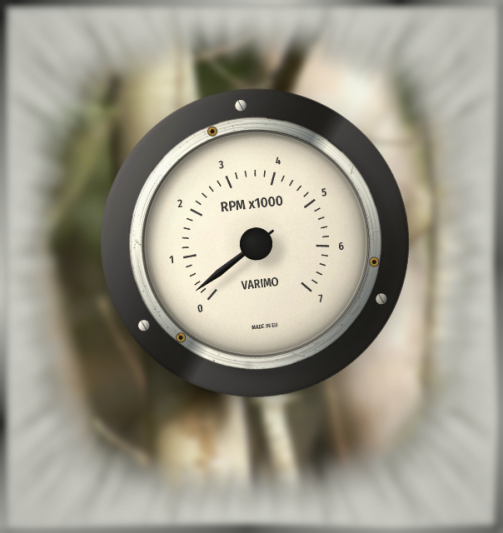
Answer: 300 rpm
